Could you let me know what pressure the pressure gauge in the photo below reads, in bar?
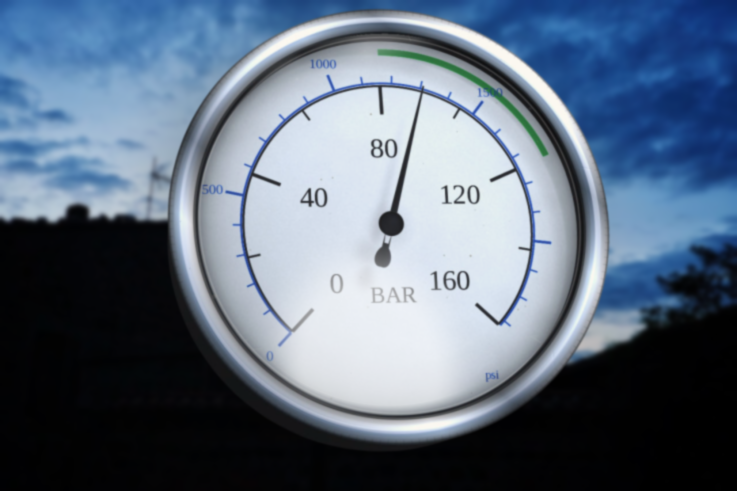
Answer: 90 bar
